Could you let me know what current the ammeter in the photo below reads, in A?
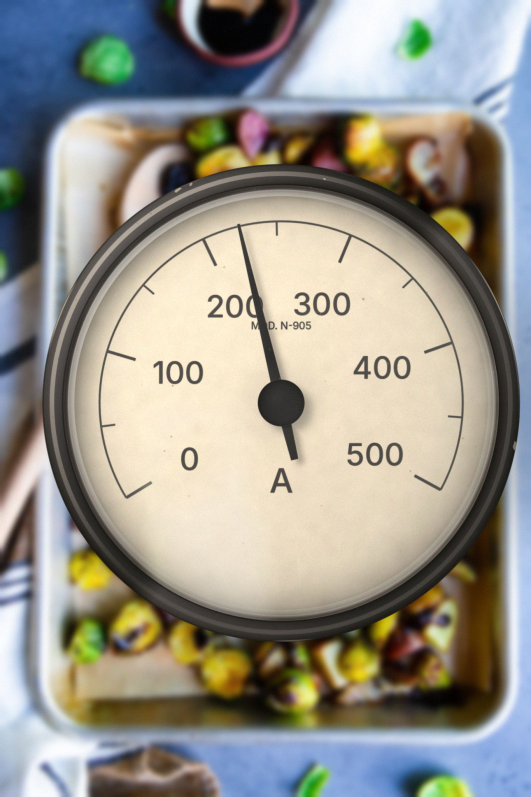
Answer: 225 A
